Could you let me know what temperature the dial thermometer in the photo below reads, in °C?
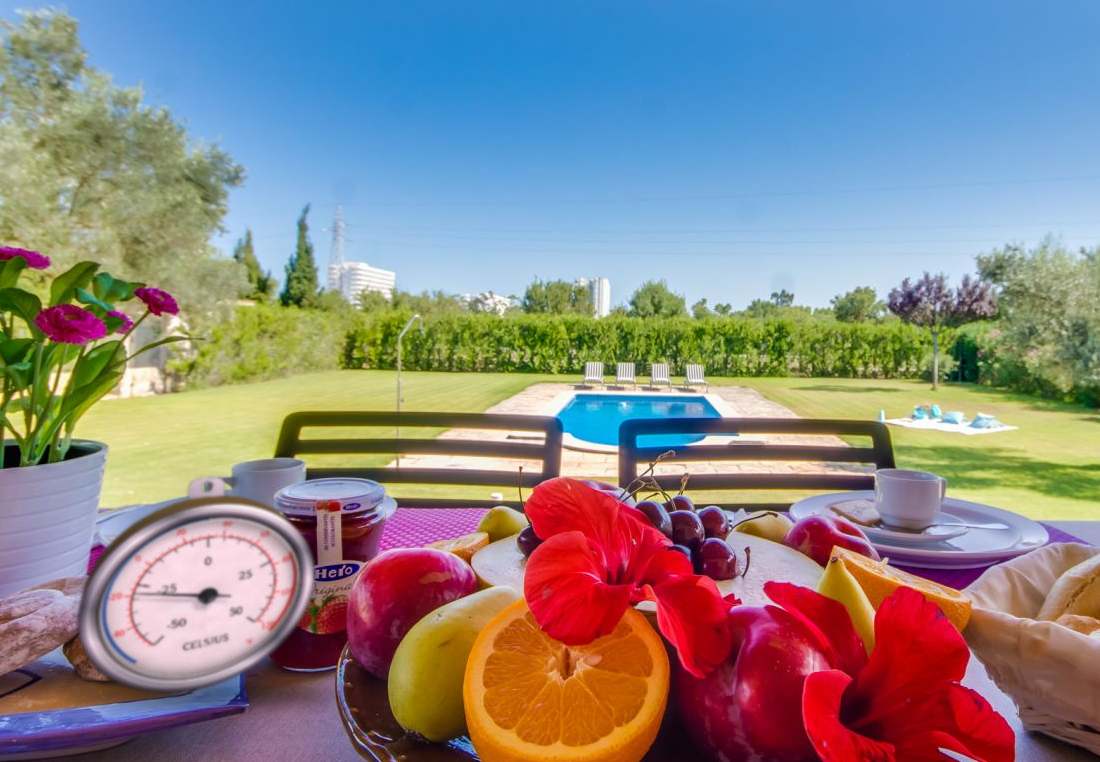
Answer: -27.5 °C
